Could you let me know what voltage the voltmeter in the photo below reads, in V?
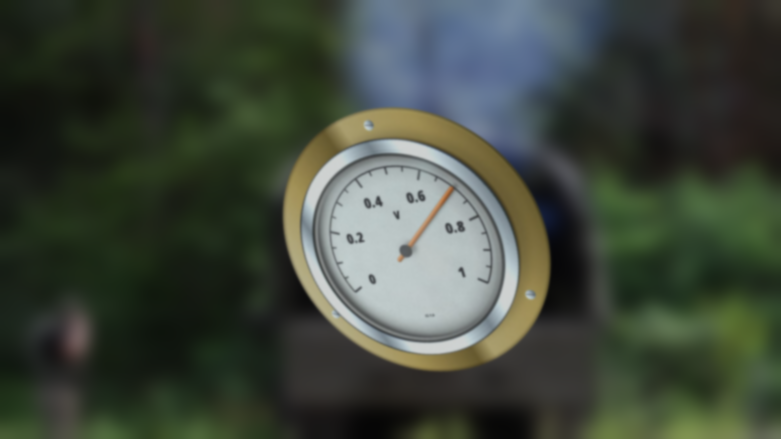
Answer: 0.7 V
